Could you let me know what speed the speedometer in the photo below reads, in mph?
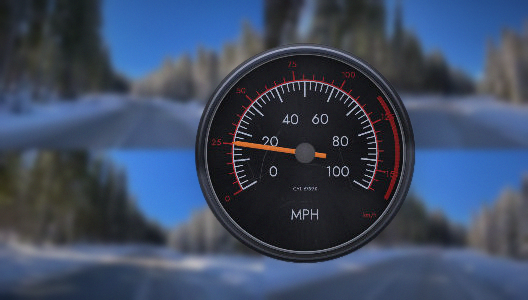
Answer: 16 mph
